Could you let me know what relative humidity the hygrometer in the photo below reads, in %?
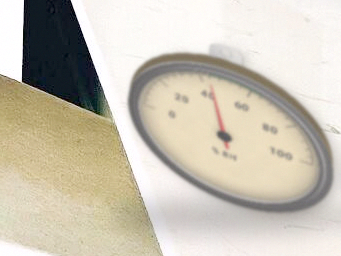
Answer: 44 %
